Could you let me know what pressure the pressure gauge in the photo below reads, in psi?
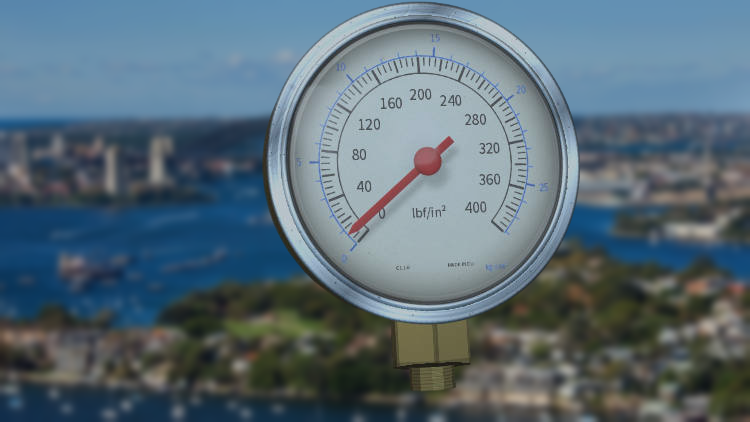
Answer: 10 psi
